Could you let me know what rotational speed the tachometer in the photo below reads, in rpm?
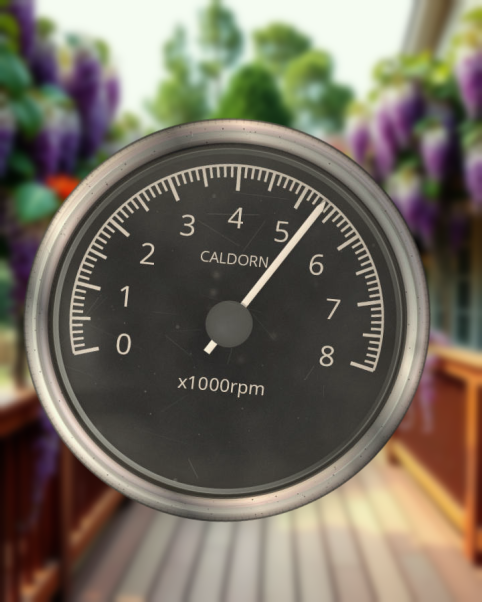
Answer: 5300 rpm
